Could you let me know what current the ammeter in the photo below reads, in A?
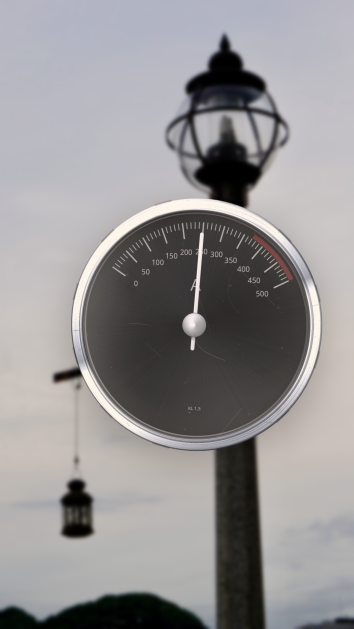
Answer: 250 A
